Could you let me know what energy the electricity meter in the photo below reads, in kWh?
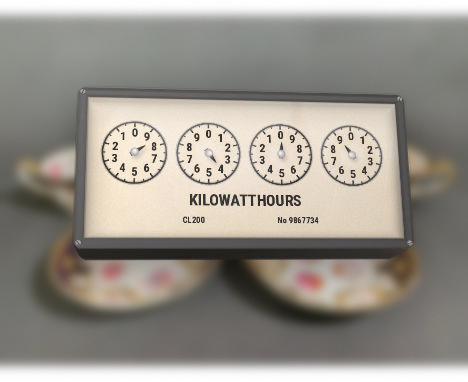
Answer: 8399 kWh
